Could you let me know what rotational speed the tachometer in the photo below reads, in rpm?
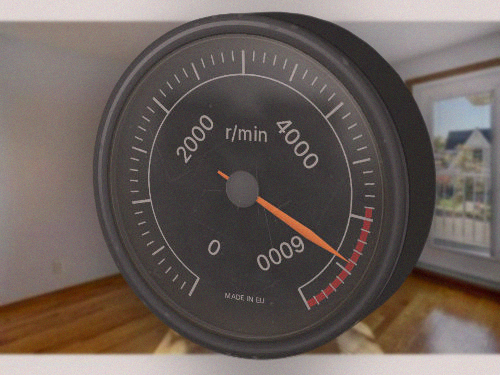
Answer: 5400 rpm
